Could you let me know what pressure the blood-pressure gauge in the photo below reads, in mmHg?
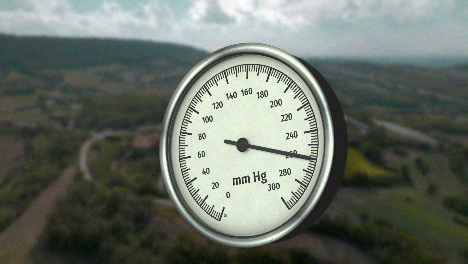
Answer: 260 mmHg
